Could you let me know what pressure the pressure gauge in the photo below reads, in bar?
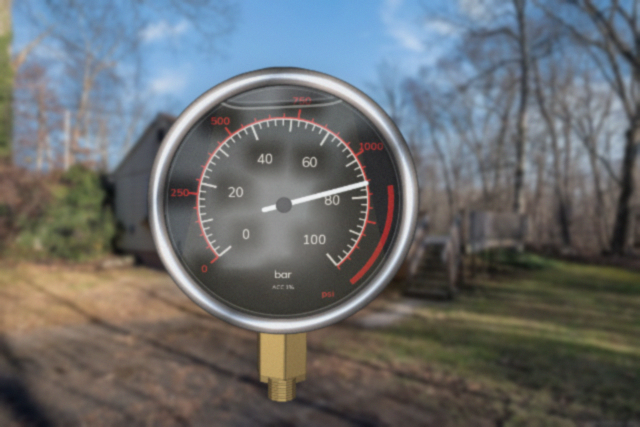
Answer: 76 bar
